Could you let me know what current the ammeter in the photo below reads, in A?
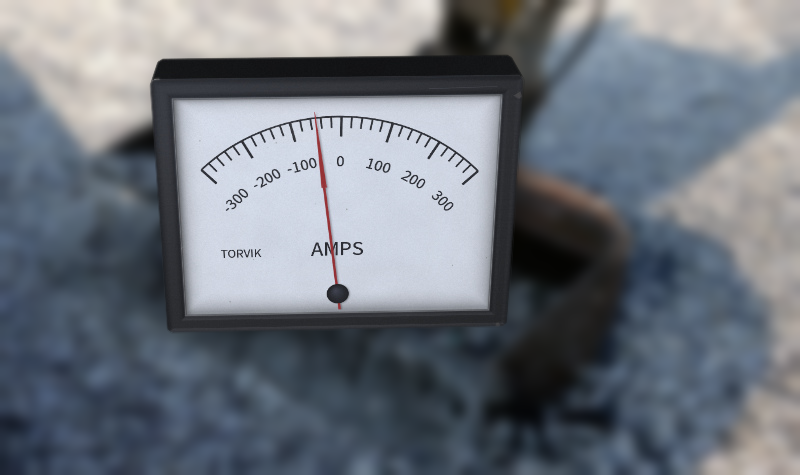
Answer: -50 A
